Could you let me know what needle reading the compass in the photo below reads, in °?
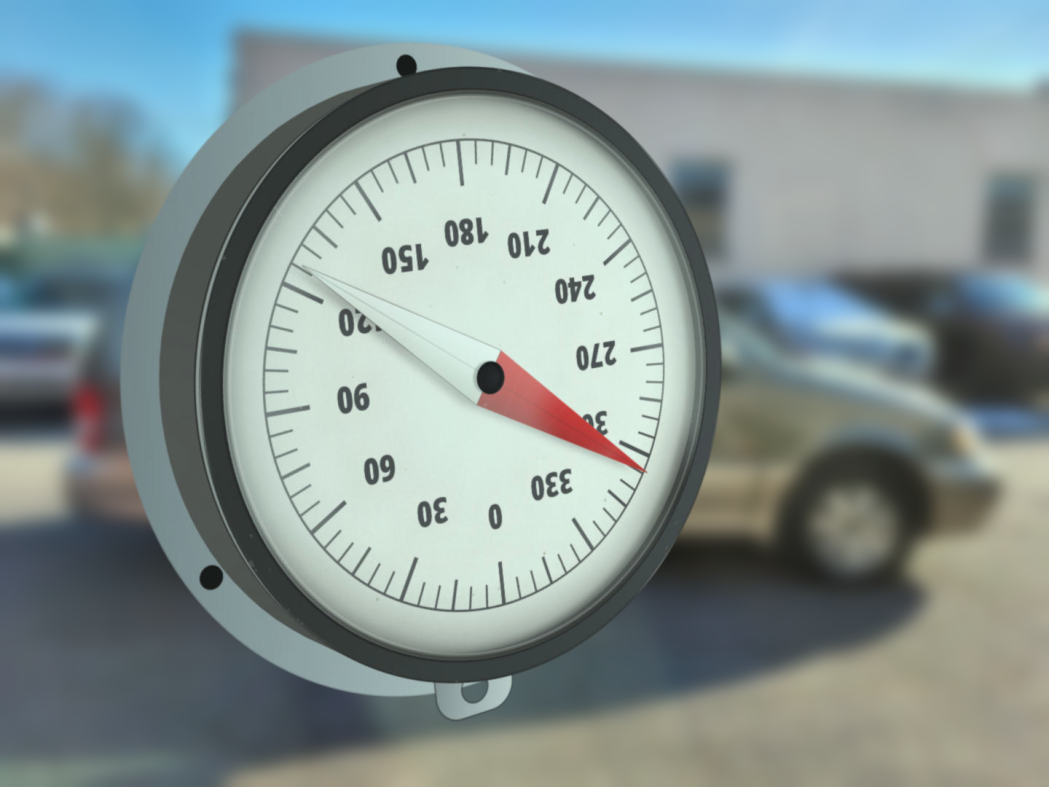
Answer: 305 °
